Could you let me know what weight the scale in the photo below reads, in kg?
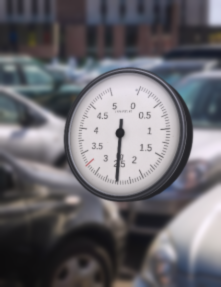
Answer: 2.5 kg
